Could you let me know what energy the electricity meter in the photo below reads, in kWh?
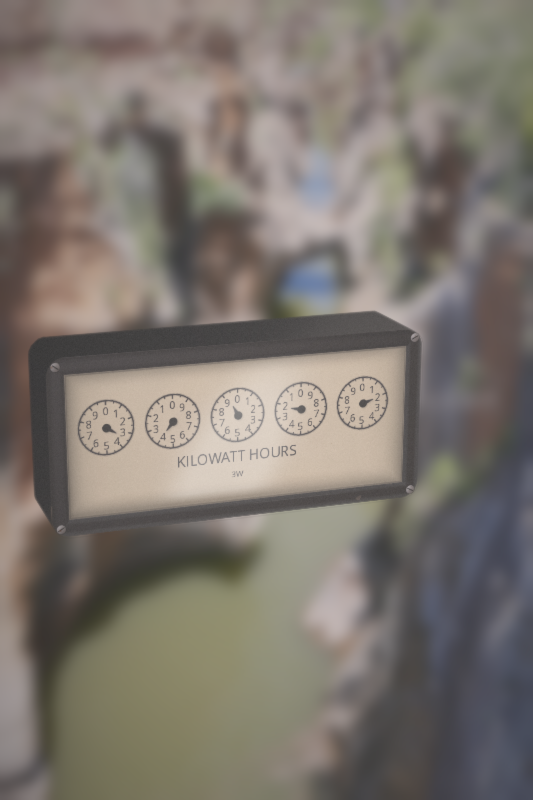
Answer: 33922 kWh
